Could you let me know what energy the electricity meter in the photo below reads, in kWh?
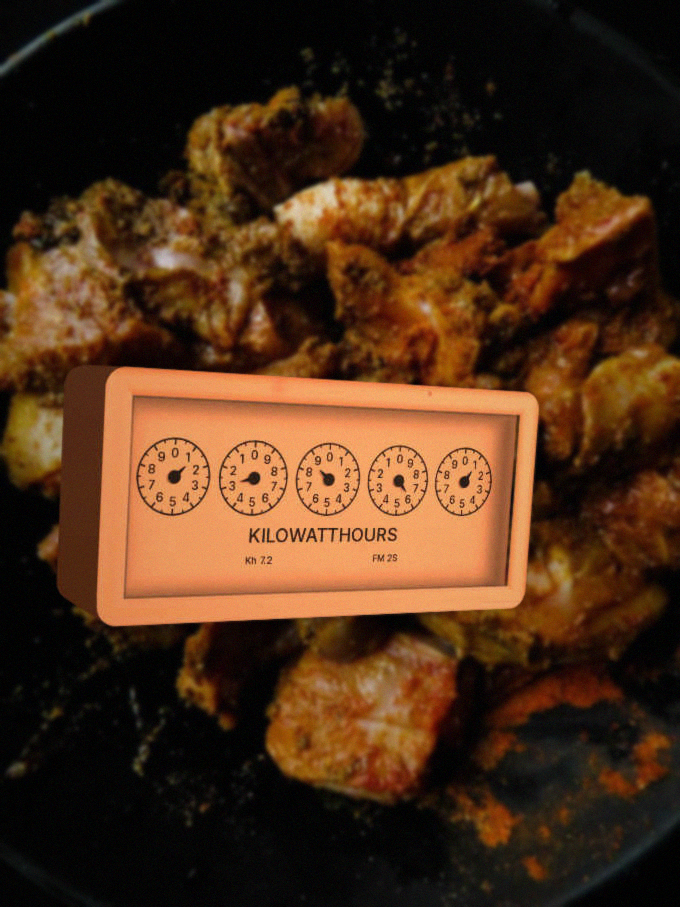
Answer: 12861 kWh
